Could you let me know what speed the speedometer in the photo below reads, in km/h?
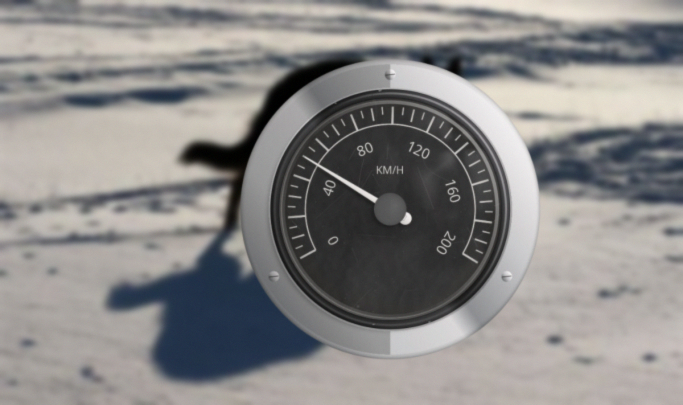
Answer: 50 km/h
